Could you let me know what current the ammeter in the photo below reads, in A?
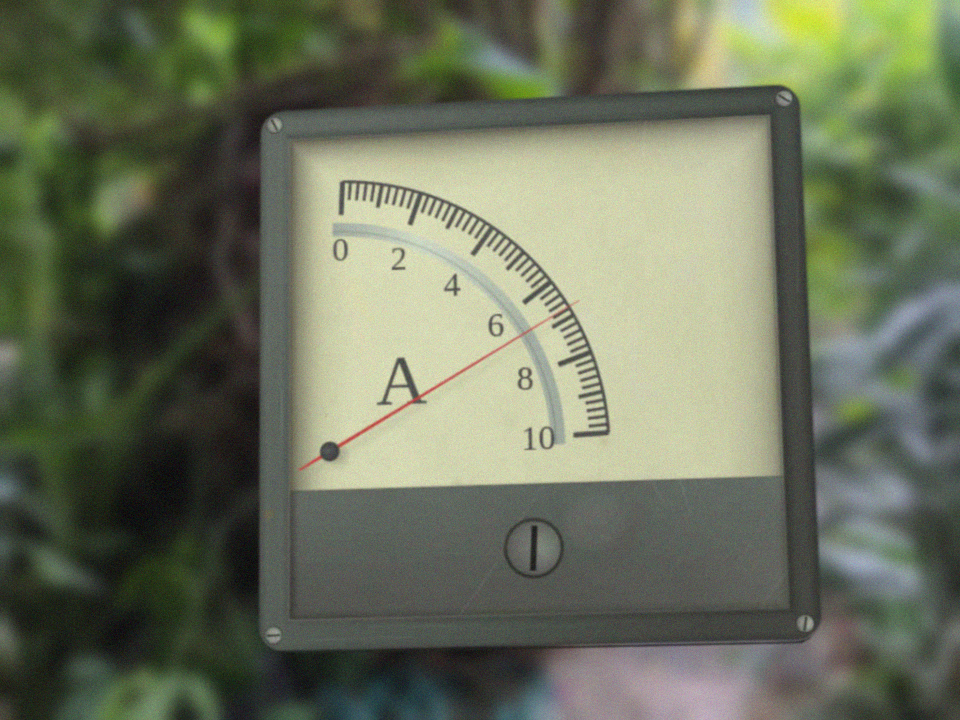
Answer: 6.8 A
